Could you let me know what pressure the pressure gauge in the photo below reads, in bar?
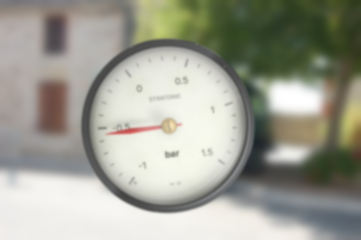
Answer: -0.55 bar
